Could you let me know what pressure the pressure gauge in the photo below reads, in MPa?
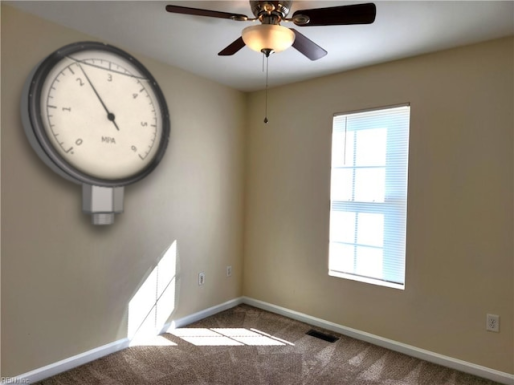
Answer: 2.2 MPa
